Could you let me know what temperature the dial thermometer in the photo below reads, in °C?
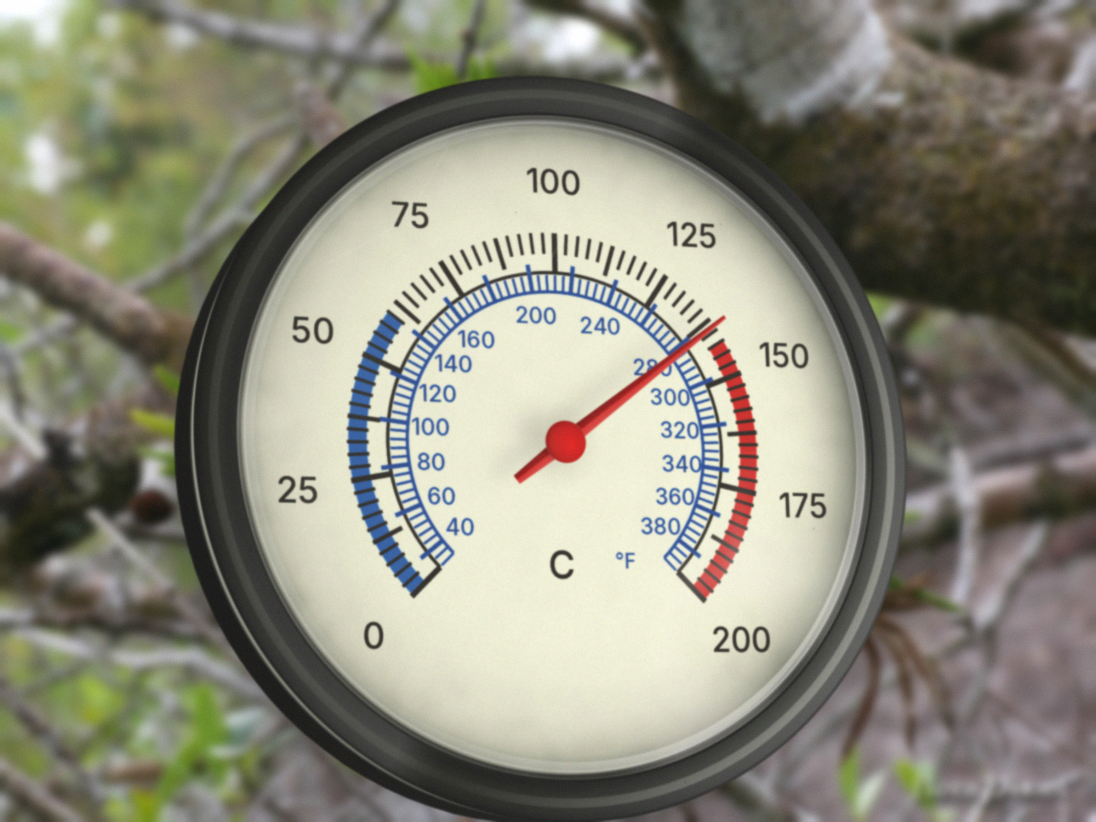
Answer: 138.75 °C
